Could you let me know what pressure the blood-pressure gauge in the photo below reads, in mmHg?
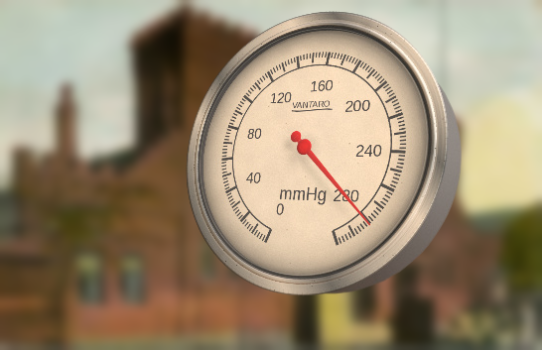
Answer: 280 mmHg
